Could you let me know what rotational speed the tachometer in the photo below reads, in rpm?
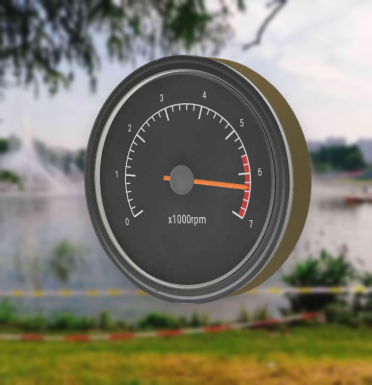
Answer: 6300 rpm
